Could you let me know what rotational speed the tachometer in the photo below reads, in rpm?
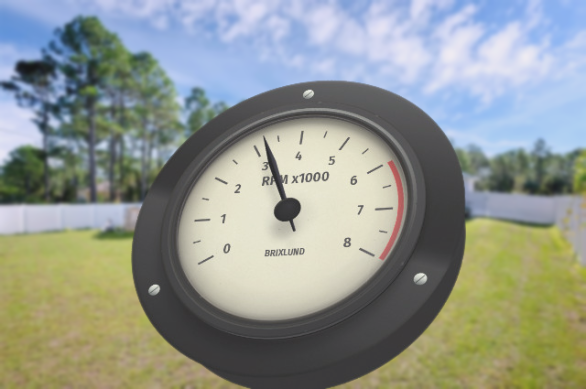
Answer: 3250 rpm
